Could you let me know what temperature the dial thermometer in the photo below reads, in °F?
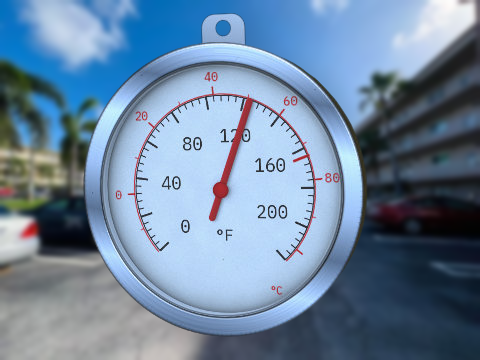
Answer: 124 °F
